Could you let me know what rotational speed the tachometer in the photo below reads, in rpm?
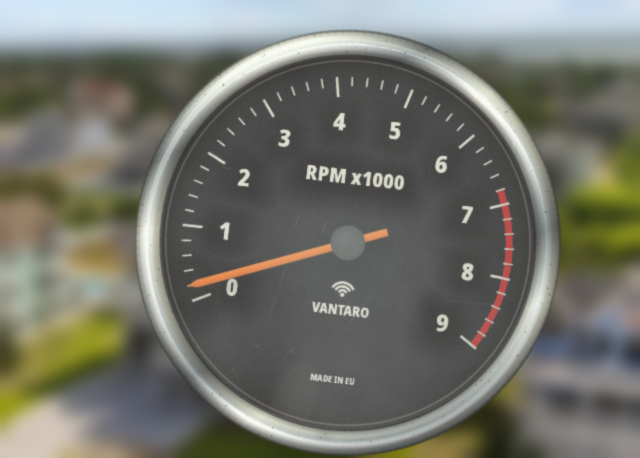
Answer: 200 rpm
